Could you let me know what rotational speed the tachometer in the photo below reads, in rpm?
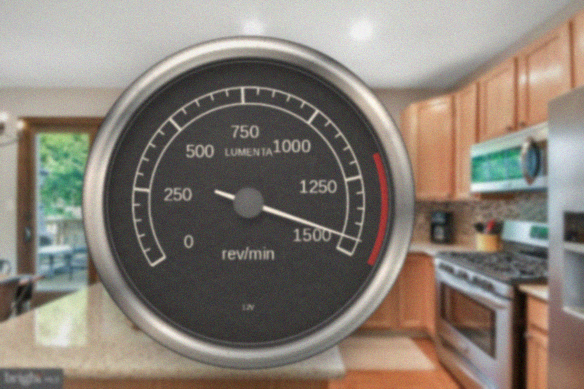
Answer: 1450 rpm
